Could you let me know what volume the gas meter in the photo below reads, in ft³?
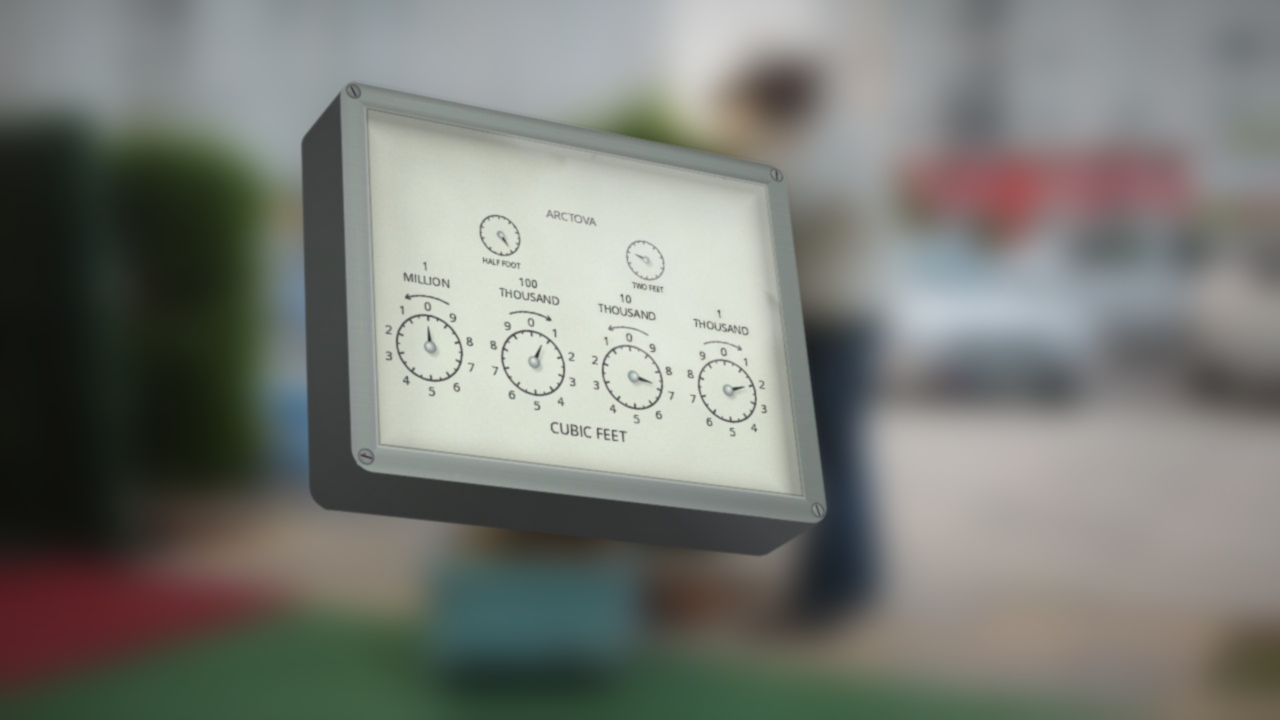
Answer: 7200 ft³
